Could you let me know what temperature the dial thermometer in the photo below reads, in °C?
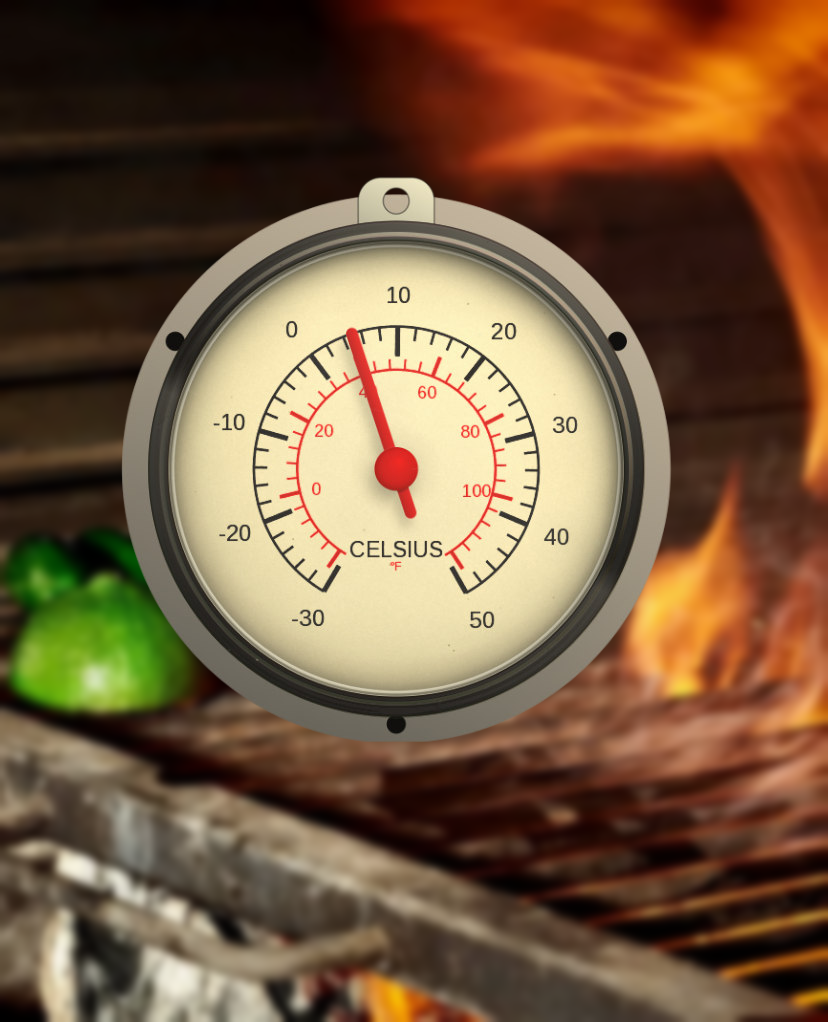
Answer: 5 °C
